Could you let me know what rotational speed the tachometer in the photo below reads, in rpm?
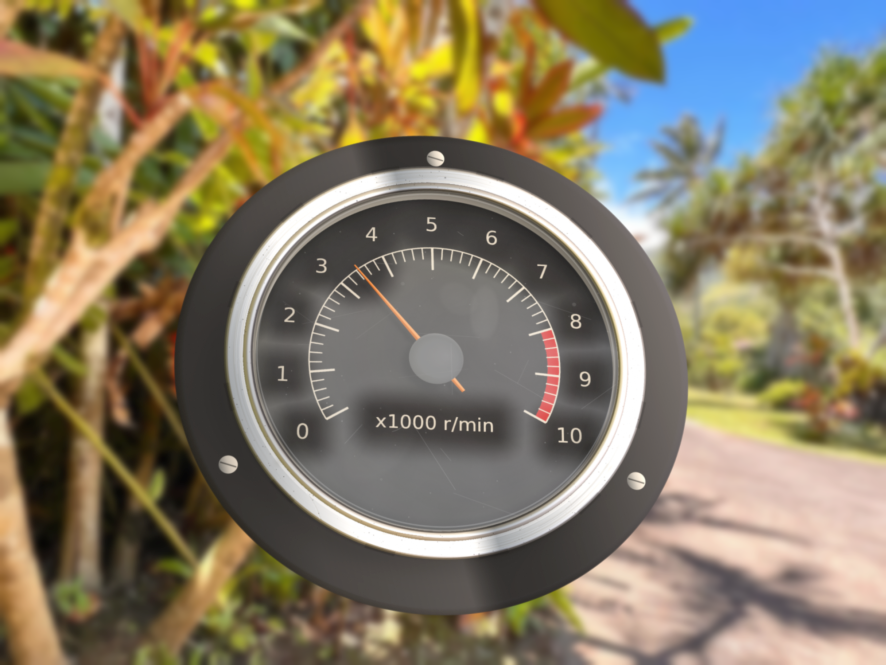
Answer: 3400 rpm
